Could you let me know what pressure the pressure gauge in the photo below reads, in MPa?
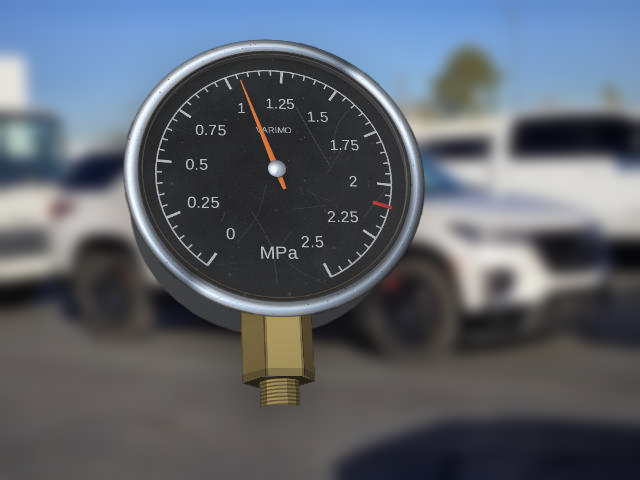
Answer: 1.05 MPa
